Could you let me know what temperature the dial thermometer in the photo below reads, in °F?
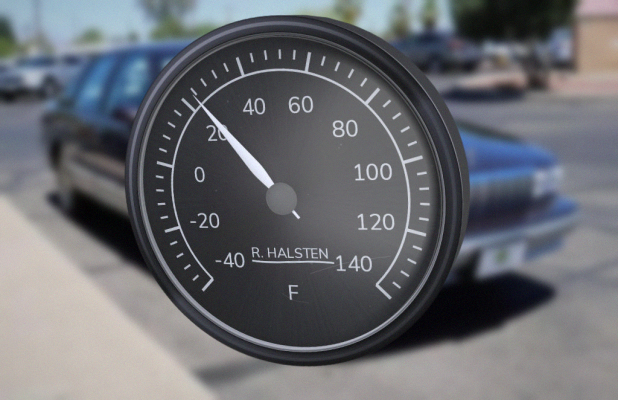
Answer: 24 °F
